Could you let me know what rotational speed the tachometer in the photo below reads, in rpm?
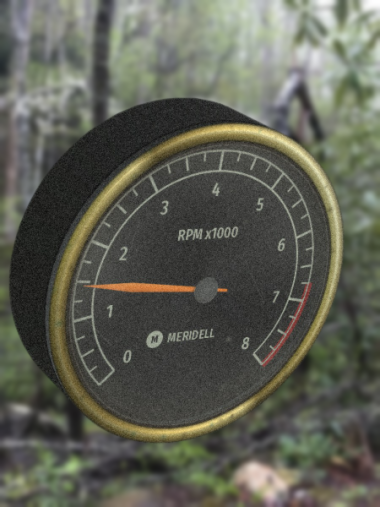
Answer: 1500 rpm
